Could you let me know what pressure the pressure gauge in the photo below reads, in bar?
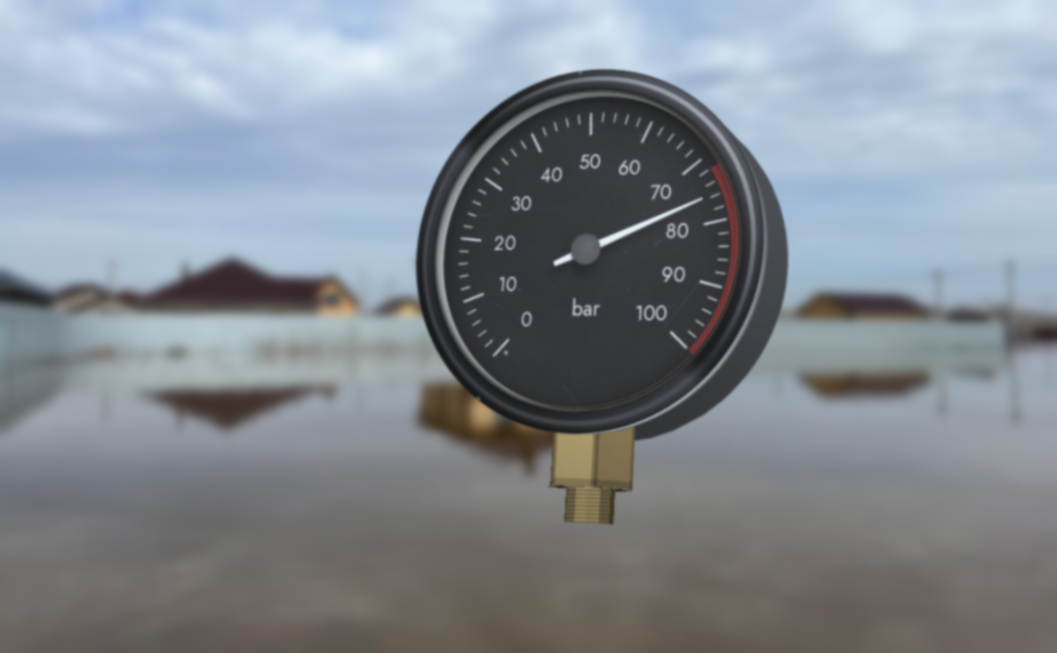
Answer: 76 bar
